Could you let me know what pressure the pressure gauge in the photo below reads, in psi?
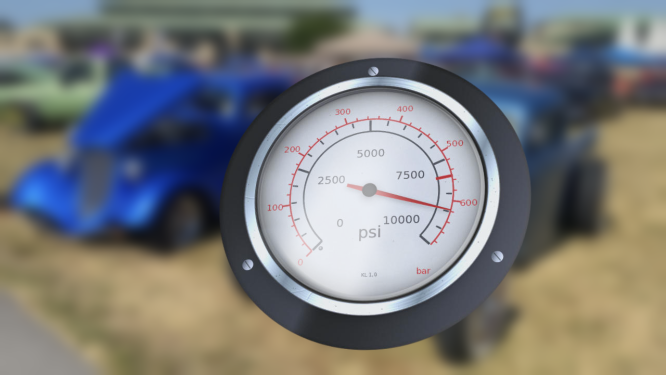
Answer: 9000 psi
